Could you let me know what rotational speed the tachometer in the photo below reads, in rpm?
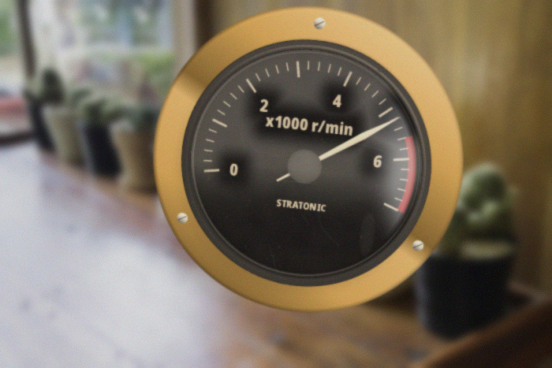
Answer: 5200 rpm
